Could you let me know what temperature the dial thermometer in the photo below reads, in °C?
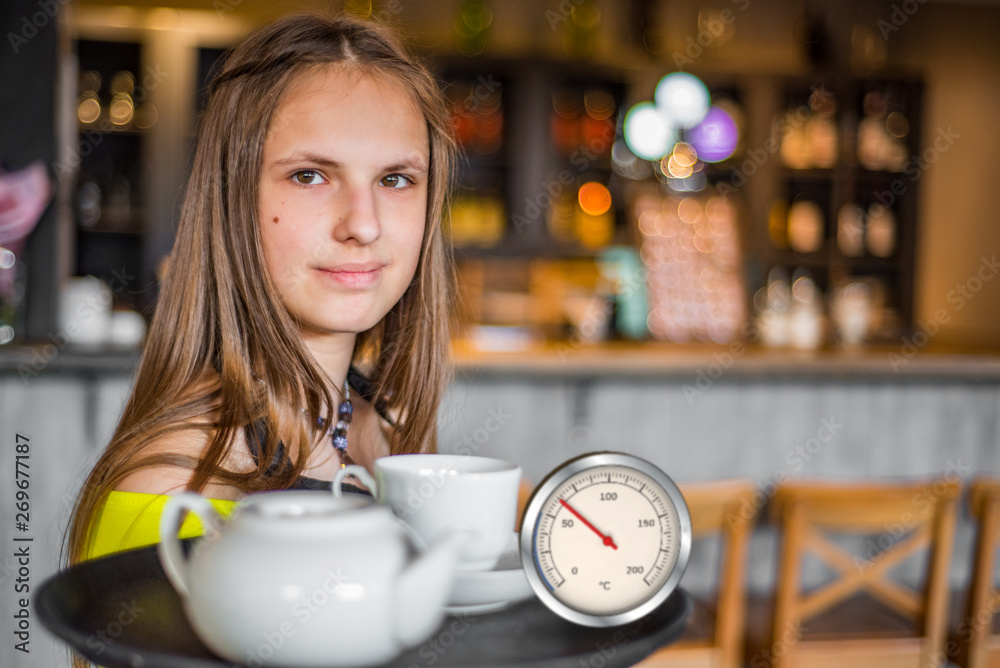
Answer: 62.5 °C
